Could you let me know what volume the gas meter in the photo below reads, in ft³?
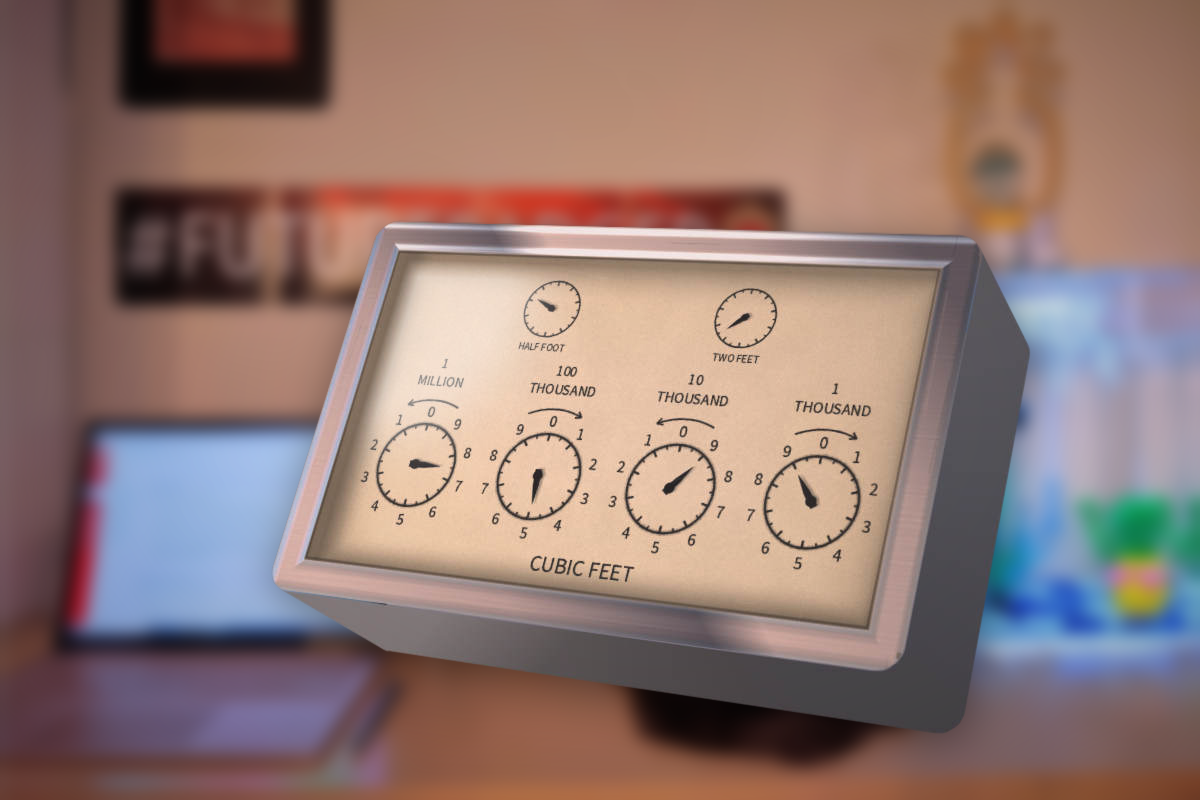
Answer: 748900 ft³
